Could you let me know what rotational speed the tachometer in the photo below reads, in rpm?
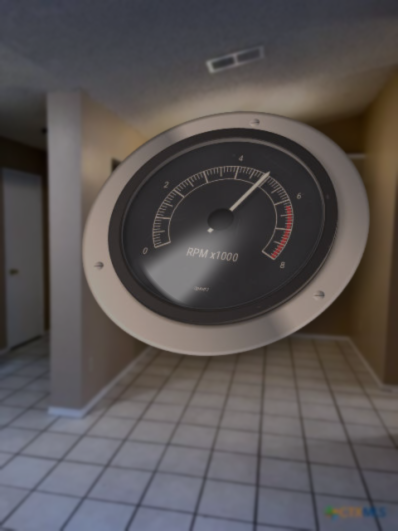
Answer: 5000 rpm
